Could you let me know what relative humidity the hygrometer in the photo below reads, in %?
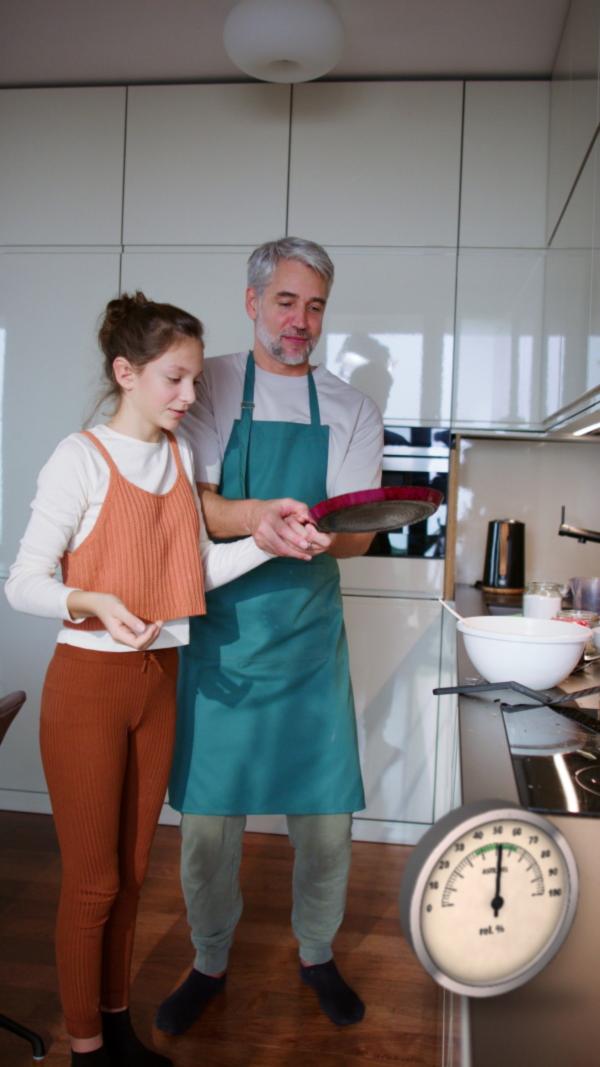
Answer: 50 %
